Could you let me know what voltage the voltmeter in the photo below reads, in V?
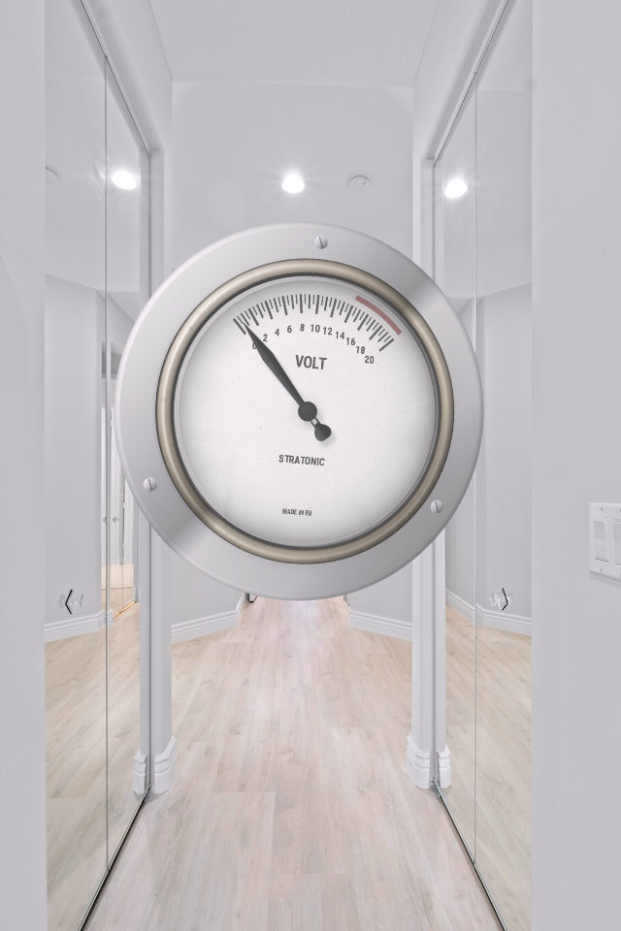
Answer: 0.5 V
